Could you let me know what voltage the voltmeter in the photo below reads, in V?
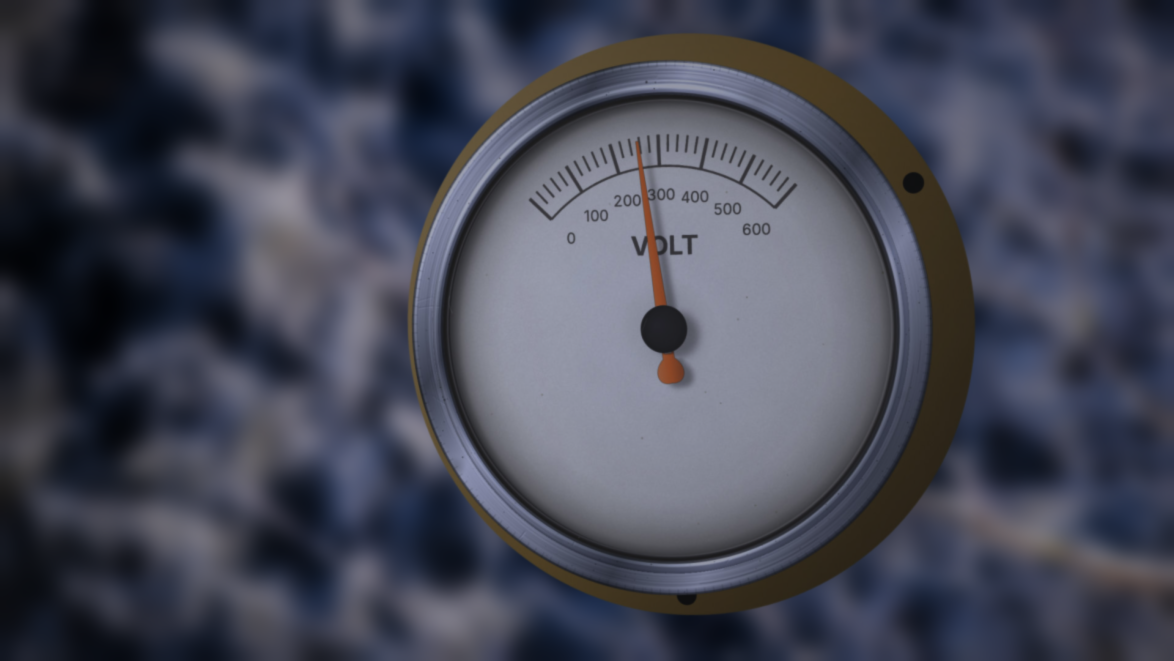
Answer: 260 V
